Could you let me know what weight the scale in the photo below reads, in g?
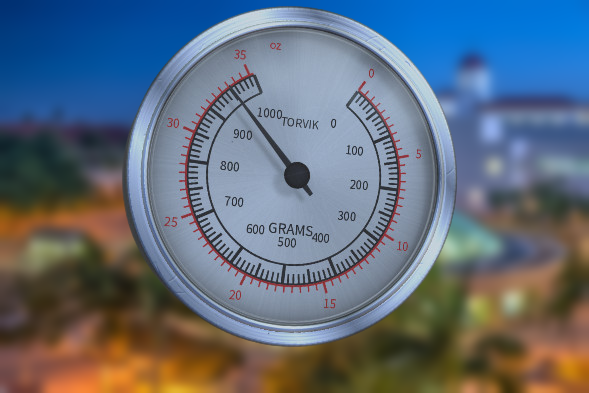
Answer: 950 g
